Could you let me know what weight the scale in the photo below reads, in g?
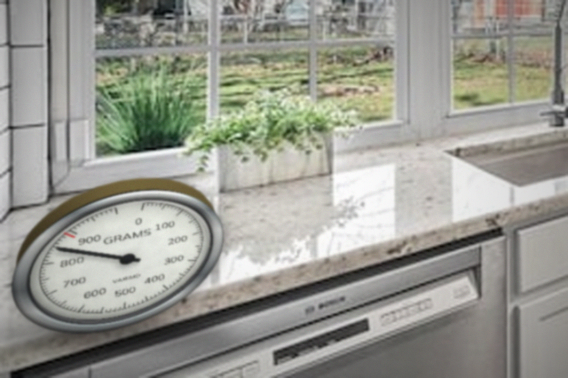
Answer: 850 g
